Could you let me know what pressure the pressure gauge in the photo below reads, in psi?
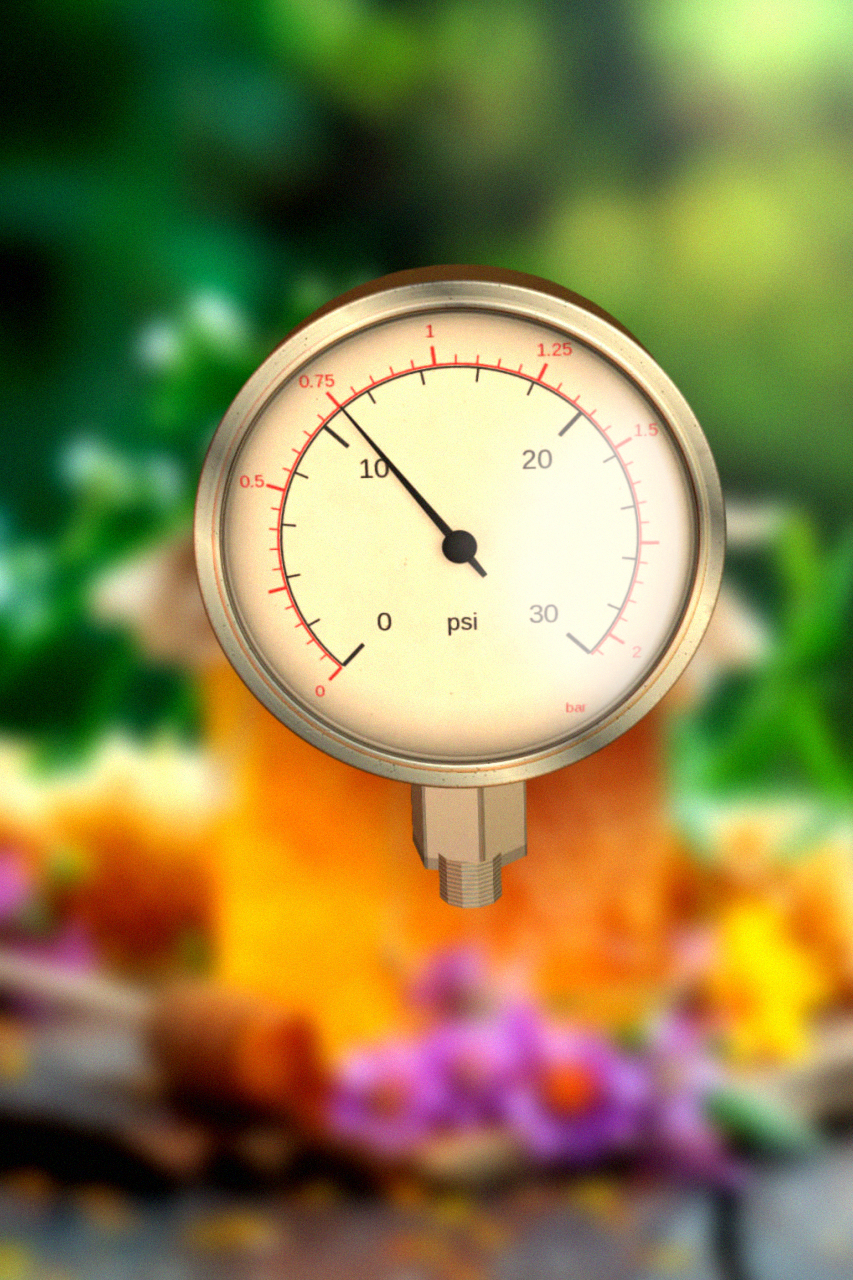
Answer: 11 psi
